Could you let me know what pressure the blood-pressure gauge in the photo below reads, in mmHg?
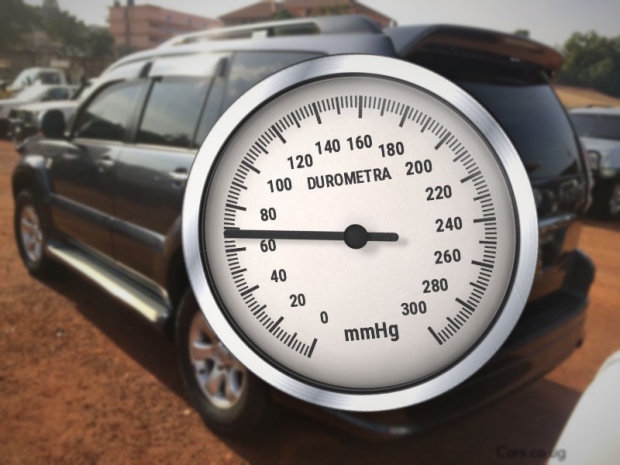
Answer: 68 mmHg
